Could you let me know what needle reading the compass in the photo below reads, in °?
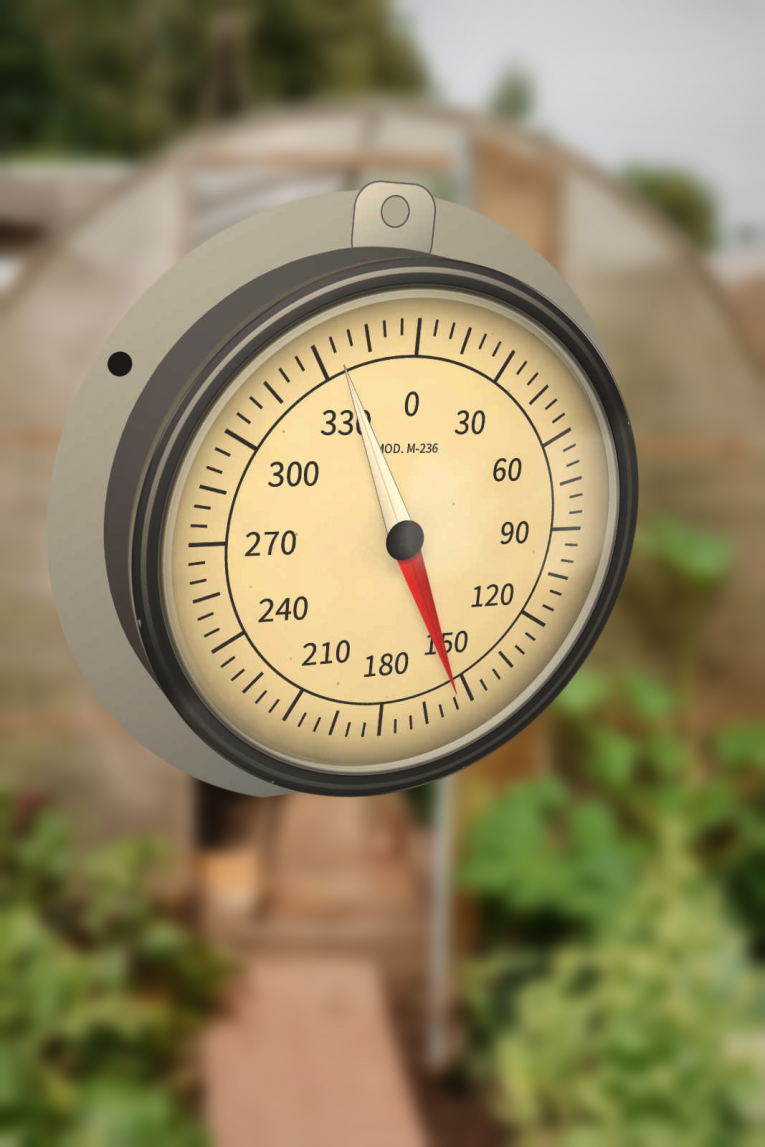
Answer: 155 °
